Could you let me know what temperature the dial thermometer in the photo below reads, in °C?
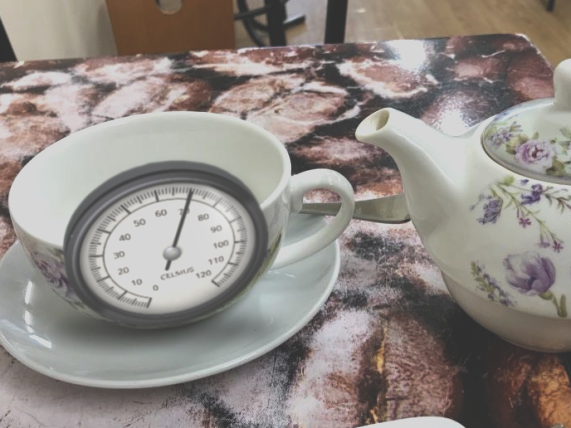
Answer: 70 °C
